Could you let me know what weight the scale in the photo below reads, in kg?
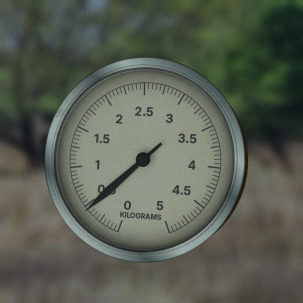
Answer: 0.45 kg
